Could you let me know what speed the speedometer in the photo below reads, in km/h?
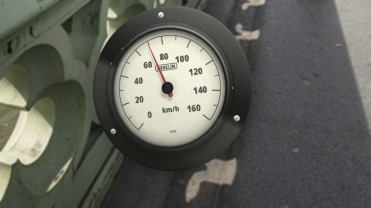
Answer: 70 km/h
